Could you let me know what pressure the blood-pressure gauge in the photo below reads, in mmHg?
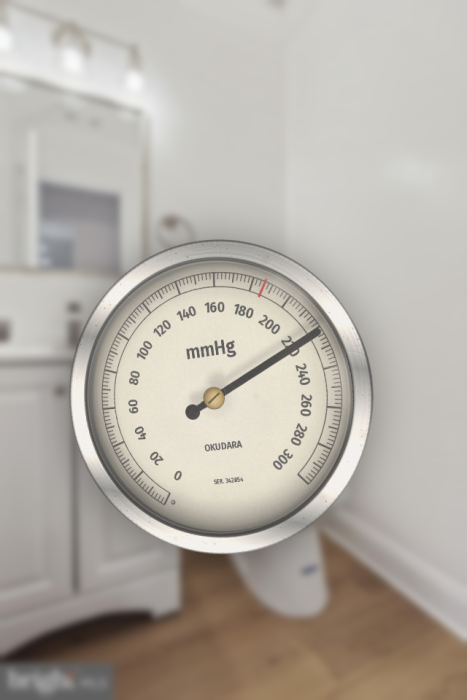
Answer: 222 mmHg
